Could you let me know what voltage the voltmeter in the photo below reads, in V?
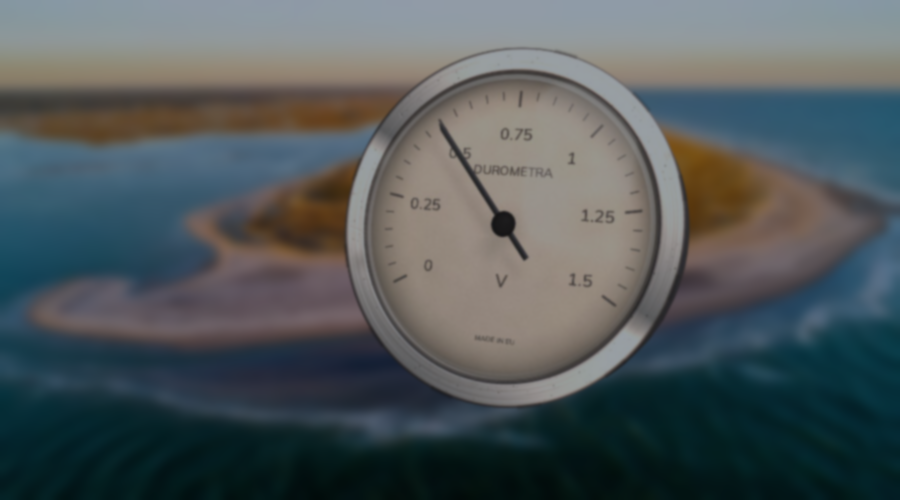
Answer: 0.5 V
